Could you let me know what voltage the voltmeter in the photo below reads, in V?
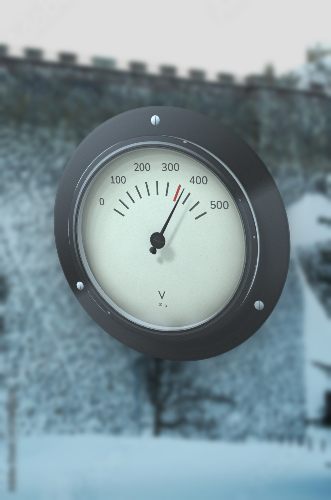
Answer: 375 V
